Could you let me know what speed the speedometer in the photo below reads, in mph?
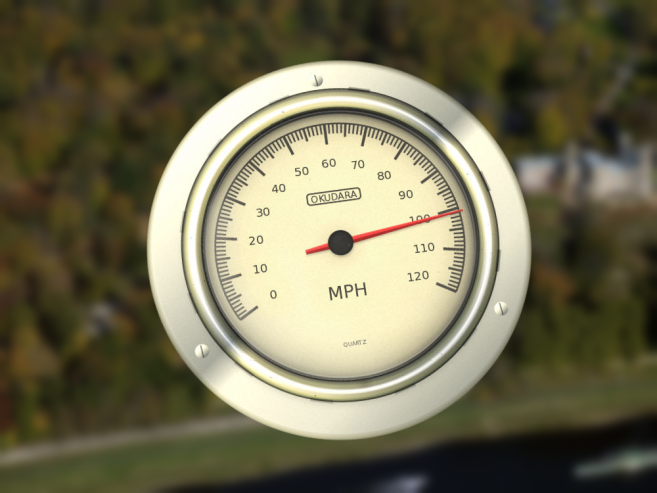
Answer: 101 mph
